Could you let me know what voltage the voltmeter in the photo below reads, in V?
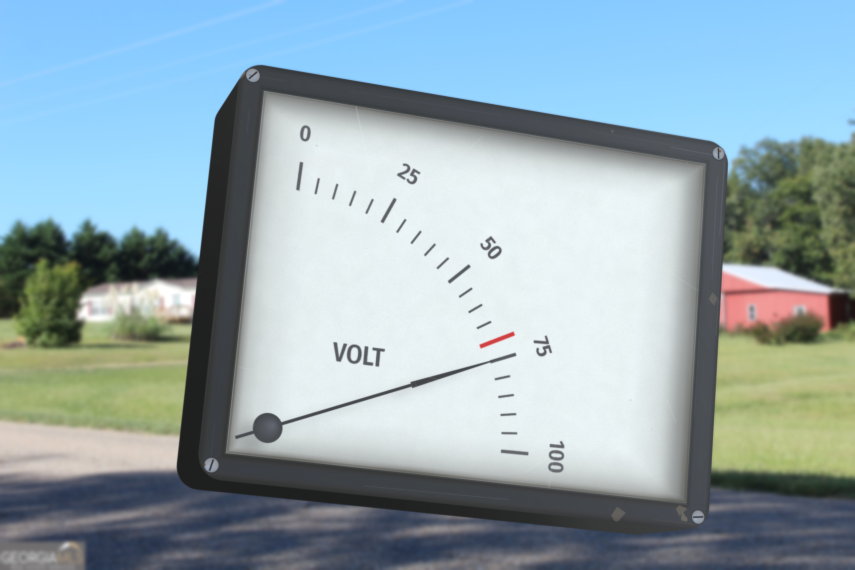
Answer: 75 V
